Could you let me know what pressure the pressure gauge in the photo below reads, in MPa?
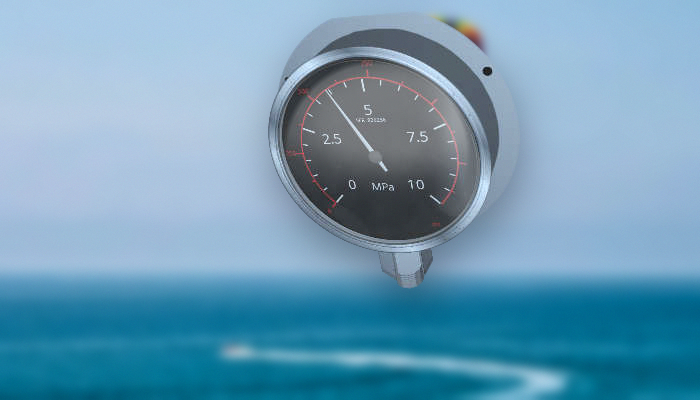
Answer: 4 MPa
